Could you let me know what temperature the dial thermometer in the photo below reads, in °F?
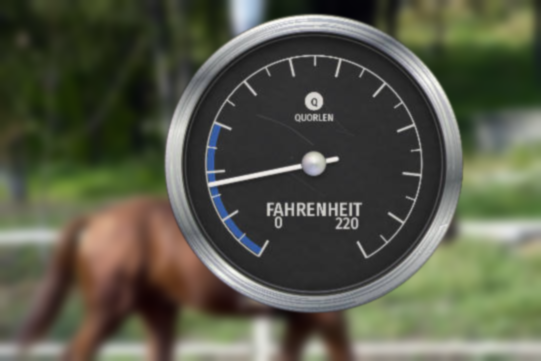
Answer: 35 °F
